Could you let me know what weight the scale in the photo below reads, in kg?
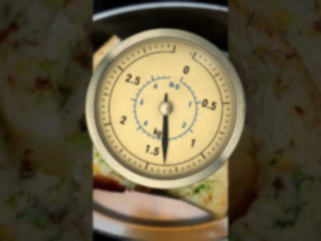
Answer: 1.35 kg
